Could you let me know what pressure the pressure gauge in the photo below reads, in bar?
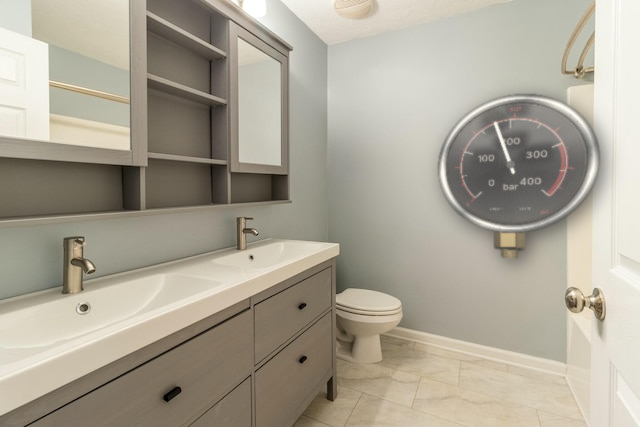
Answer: 175 bar
